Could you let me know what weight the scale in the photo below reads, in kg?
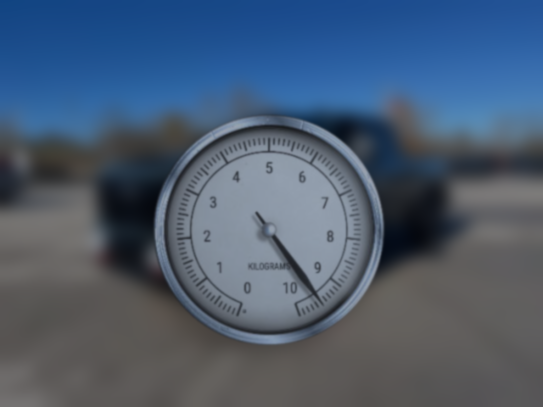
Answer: 9.5 kg
